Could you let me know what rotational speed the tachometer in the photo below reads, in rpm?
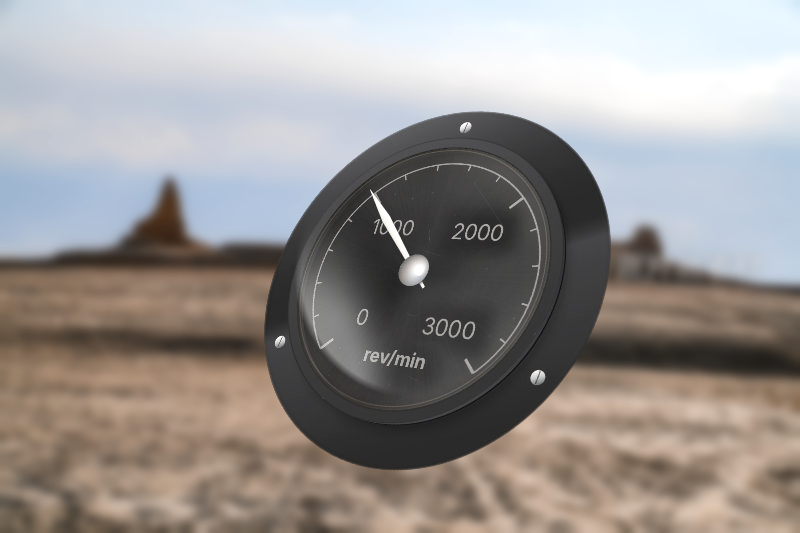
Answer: 1000 rpm
